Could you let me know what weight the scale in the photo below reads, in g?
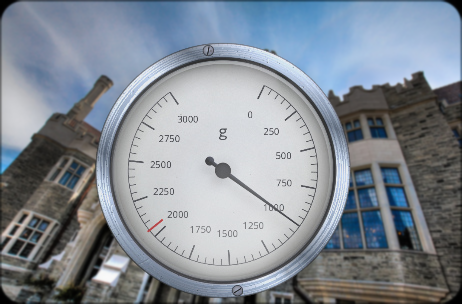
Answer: 1000 g
